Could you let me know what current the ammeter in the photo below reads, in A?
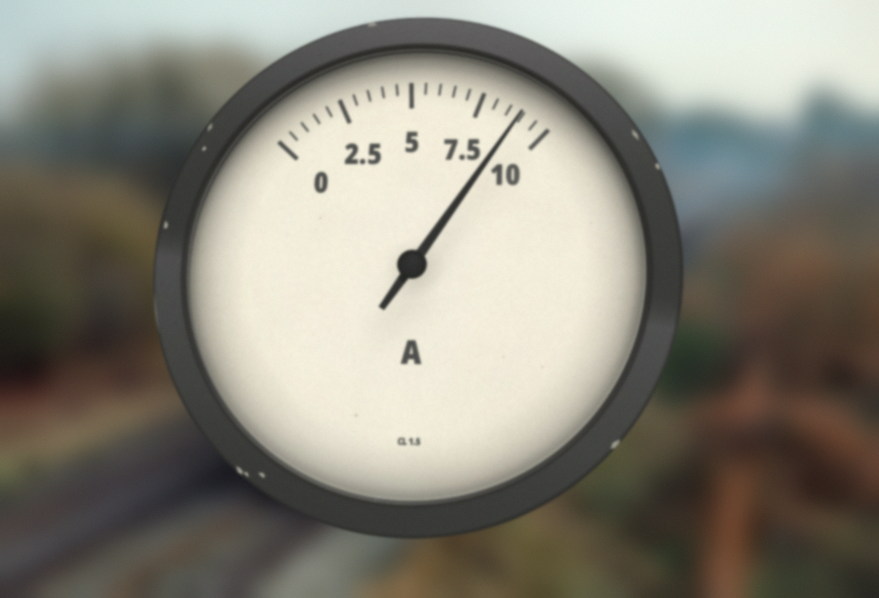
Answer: 9 A
